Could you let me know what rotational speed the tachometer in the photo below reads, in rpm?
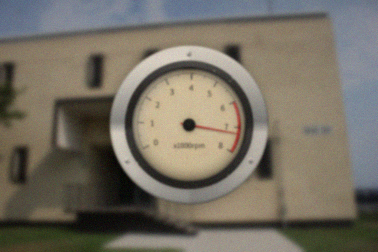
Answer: 7250 rpm
